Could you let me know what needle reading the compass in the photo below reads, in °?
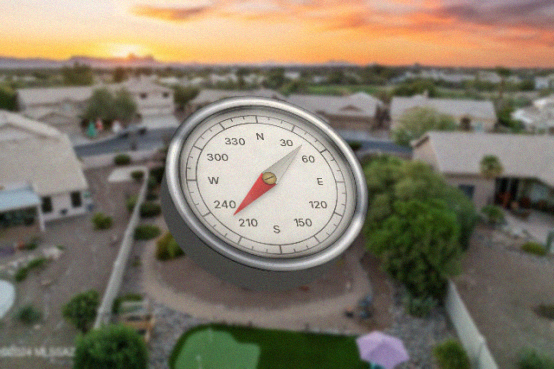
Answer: 225 °
